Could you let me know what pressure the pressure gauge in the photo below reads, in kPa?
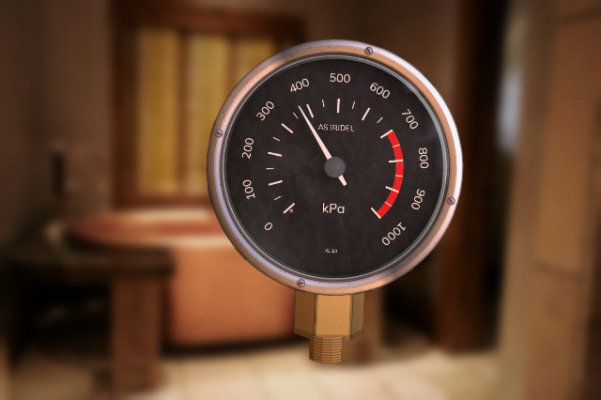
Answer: 375 kPa
